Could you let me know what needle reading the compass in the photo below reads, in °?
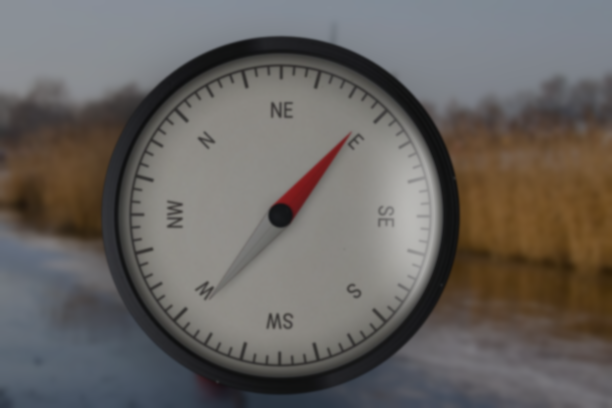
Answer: 85 °
